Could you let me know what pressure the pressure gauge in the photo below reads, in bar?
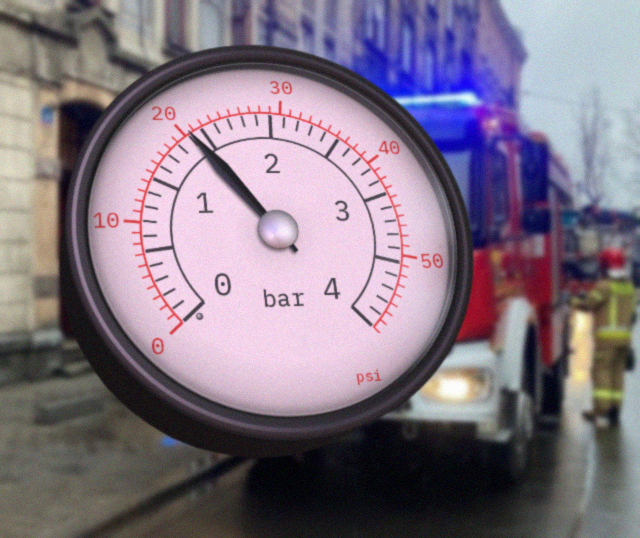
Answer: 1.4 bar
